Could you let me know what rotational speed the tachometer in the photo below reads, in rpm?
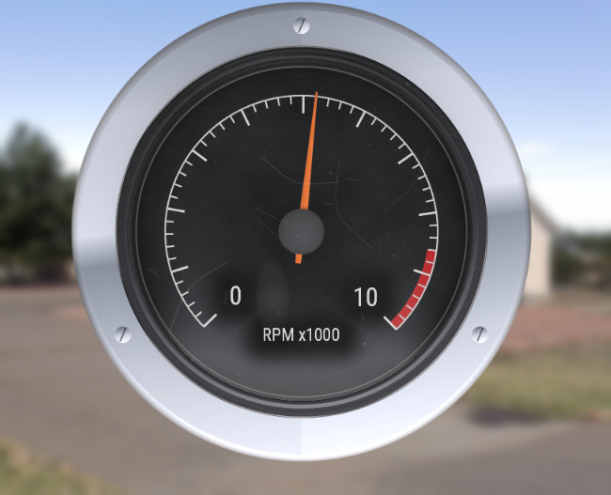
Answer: 5200 rpm
